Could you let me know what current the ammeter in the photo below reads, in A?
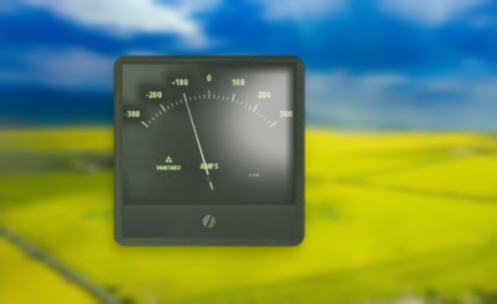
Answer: -100 A
